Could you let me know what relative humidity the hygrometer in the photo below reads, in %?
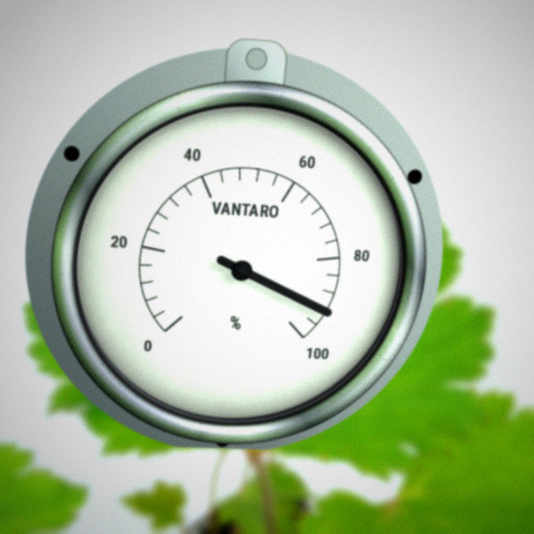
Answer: 92 %
